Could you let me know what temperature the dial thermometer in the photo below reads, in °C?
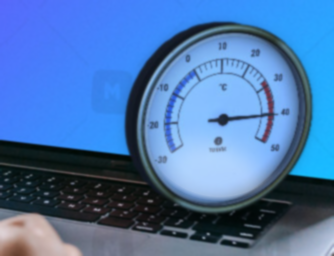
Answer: 40 °C
